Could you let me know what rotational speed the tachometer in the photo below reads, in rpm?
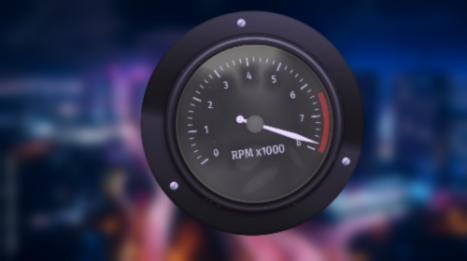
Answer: 7800 rpm
